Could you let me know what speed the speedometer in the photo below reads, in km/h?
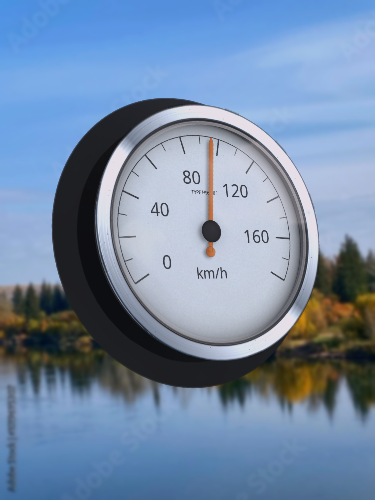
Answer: 95 km/h
